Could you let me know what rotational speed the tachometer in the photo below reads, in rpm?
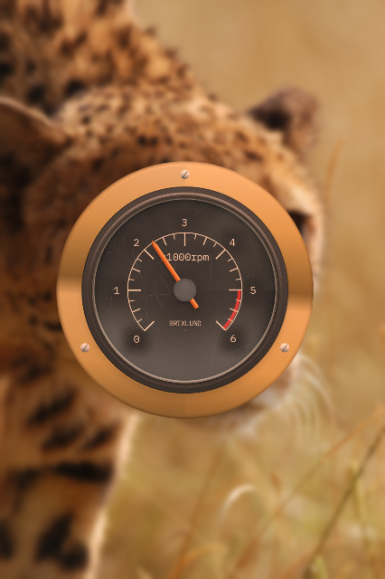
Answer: 2250 rpm
